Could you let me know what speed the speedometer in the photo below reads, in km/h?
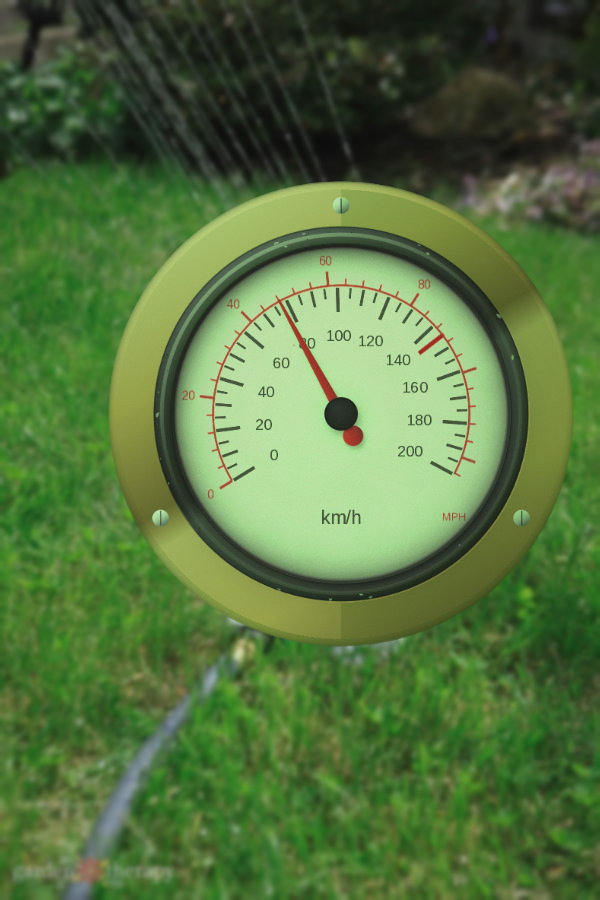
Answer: 77.5 km/h
